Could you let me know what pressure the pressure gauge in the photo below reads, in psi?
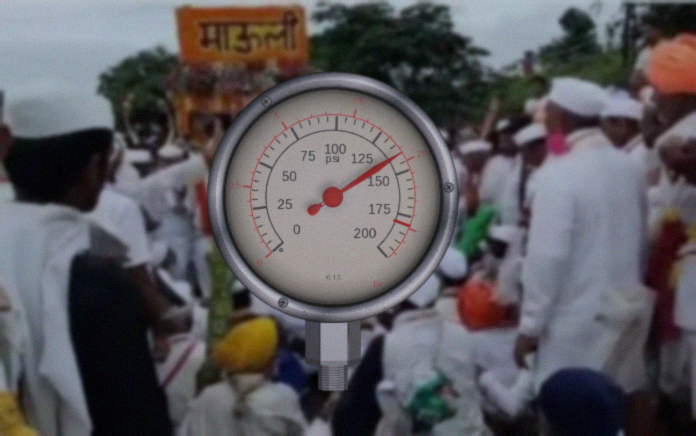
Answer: 140 psi
